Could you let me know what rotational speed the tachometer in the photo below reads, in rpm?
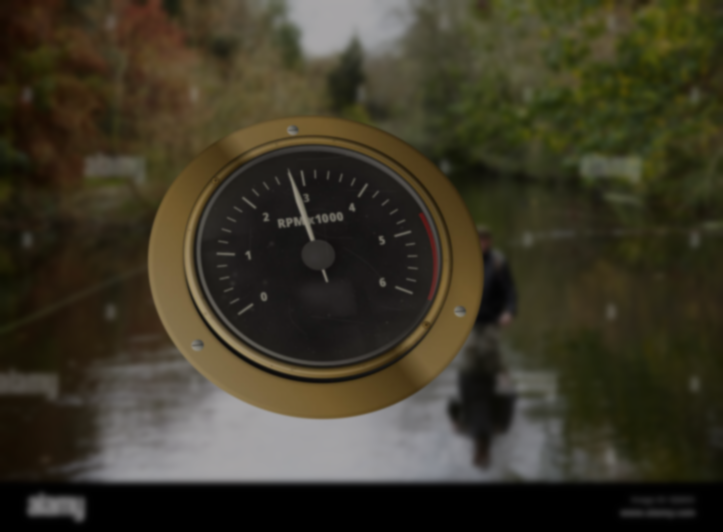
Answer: 2800 rpm
